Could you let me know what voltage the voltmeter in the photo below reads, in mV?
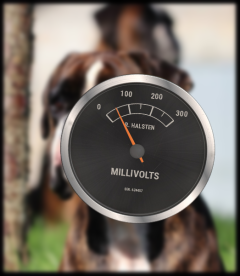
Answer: 50 mV
